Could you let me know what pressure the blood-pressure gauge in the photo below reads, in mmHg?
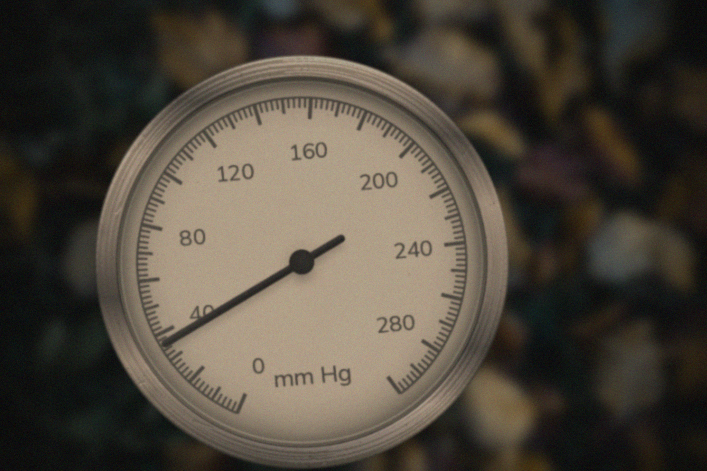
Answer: 36 mmHg
